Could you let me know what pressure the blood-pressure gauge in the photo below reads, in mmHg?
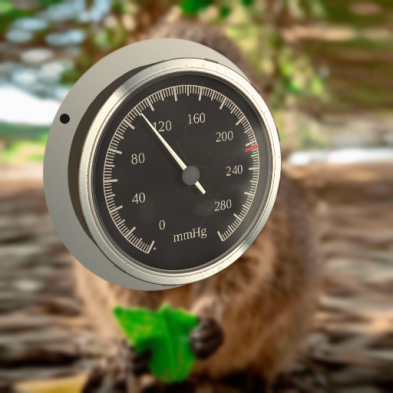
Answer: 110 mmHg
